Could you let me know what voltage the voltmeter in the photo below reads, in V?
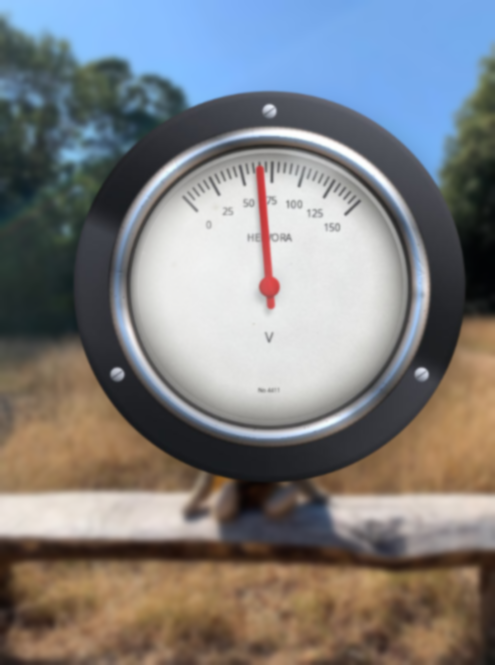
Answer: 65 V
